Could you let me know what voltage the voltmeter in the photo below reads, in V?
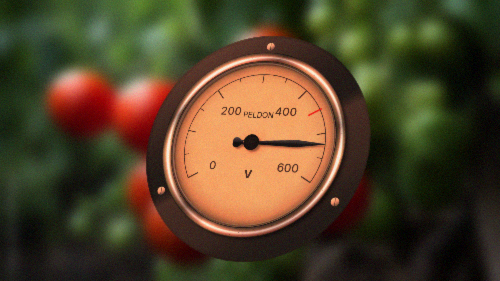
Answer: 525 V
